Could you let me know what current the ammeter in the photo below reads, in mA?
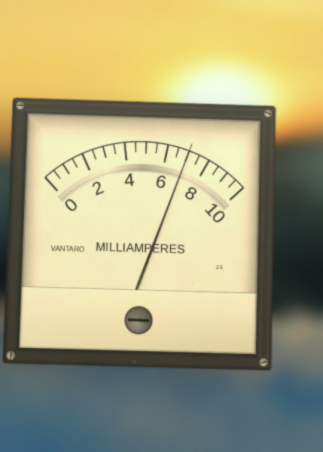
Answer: 7 mA
